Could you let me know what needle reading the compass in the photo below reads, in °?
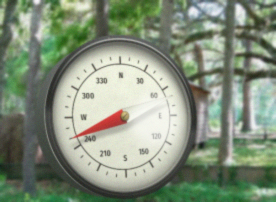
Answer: 250 °
